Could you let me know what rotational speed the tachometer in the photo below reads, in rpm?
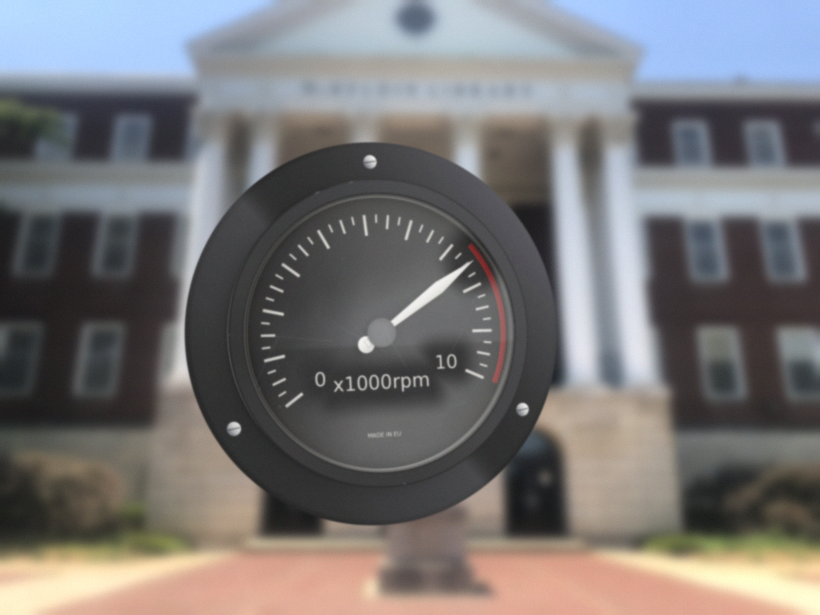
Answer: 7500 rpm
